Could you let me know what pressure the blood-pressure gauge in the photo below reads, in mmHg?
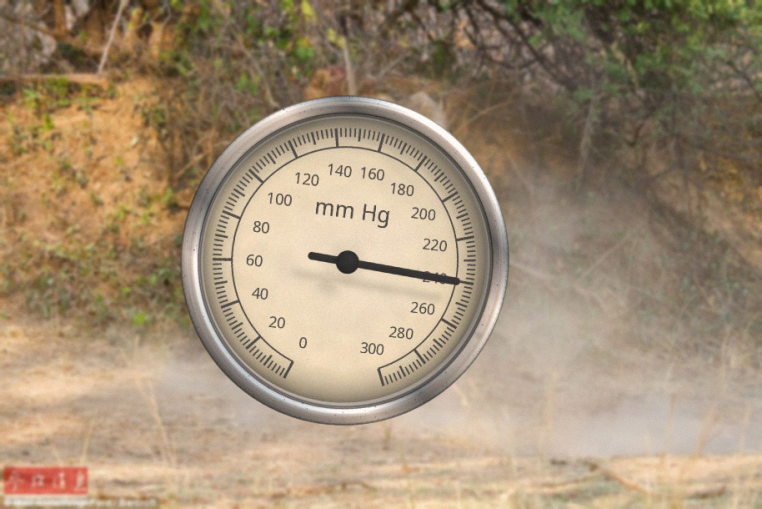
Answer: 240 mmHg
